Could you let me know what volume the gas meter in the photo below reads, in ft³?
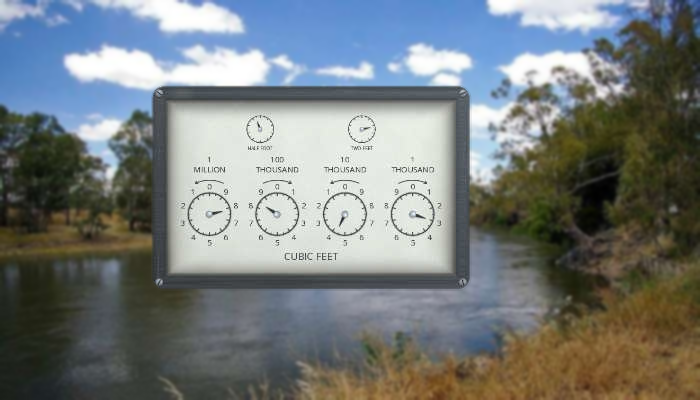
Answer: 784300 ft³
